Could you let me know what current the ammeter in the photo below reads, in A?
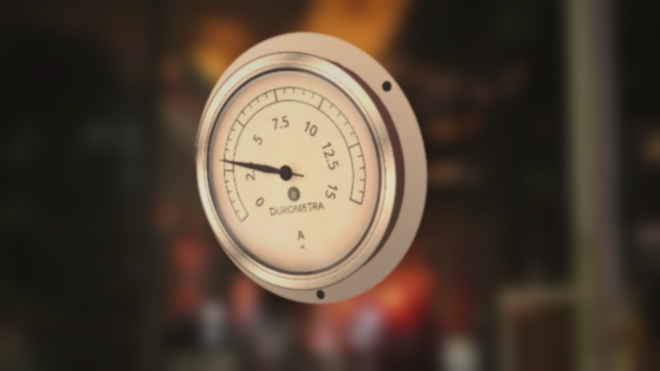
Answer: 3 A
